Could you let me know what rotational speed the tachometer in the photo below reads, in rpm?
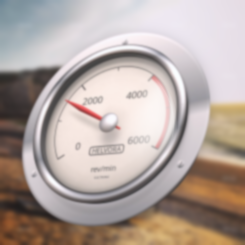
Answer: 1500 rpm
